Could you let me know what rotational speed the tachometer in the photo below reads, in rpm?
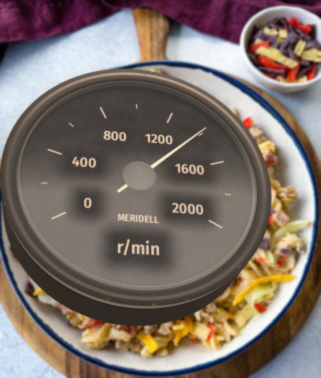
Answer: 1400 rpm
